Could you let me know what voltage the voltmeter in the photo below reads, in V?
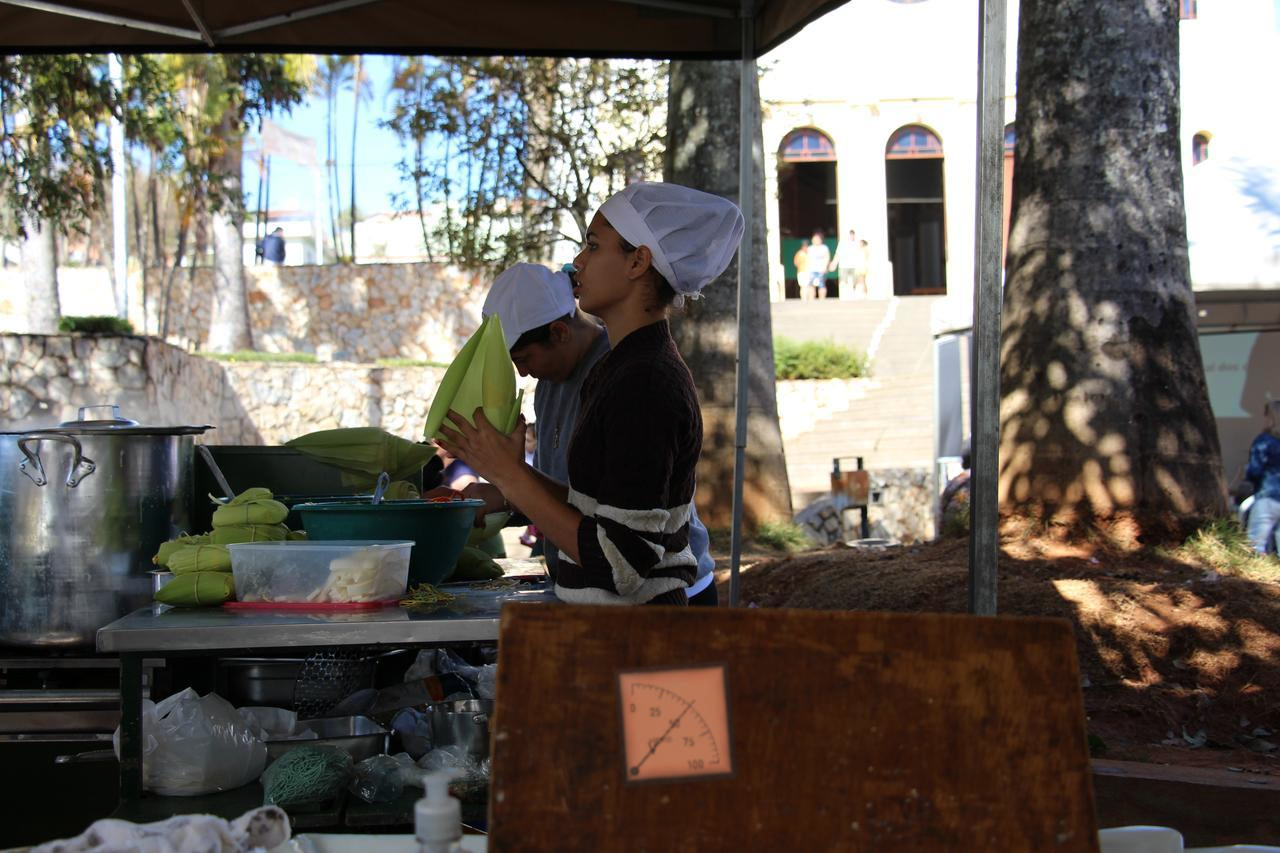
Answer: 50 V
